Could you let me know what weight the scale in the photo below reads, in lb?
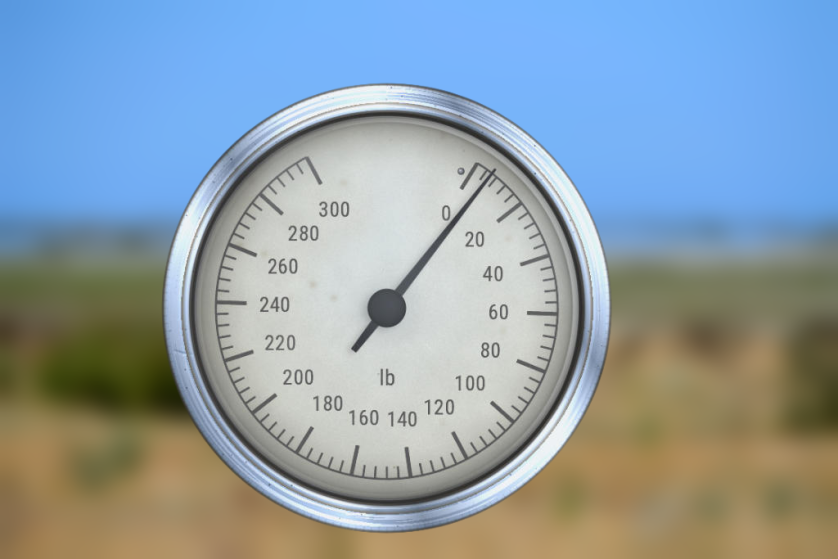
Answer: 6 lb
